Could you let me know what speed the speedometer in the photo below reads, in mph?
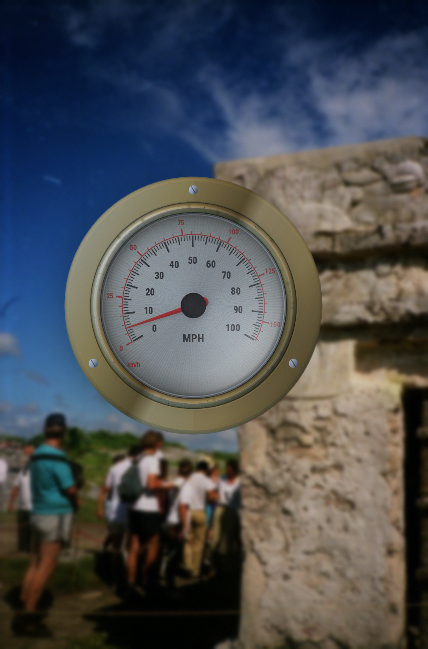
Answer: 5 mph
